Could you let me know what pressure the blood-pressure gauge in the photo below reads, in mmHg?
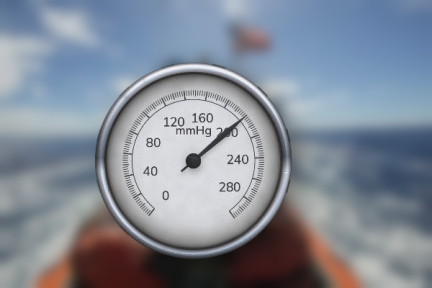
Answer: 200 mmHg
